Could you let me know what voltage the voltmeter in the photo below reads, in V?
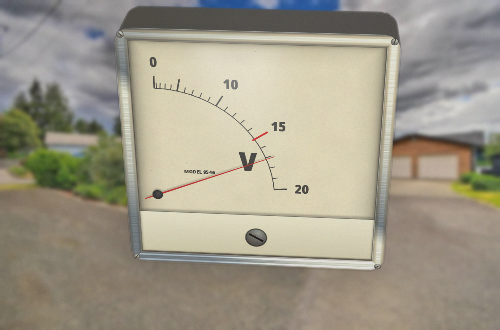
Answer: 17 V
